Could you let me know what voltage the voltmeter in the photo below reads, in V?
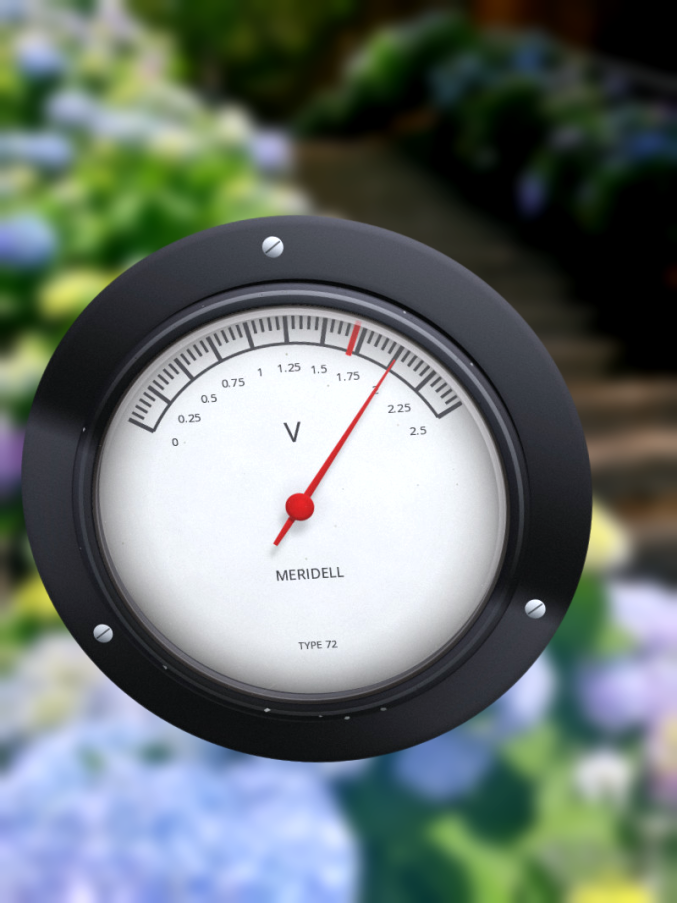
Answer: 2 V
